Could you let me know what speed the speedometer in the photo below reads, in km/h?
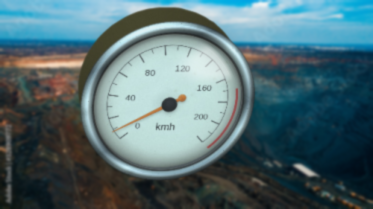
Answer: 10 km/h
